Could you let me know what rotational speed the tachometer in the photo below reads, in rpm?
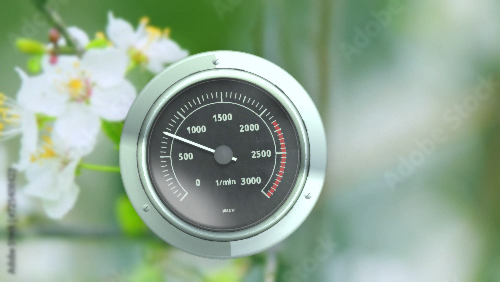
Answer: 750 rpm
